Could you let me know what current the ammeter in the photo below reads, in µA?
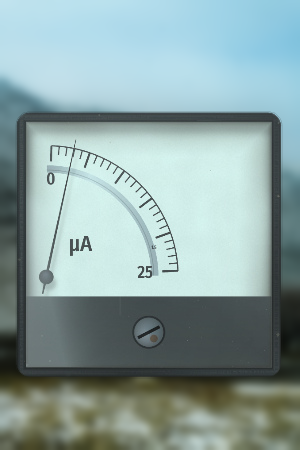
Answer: 3 µA
